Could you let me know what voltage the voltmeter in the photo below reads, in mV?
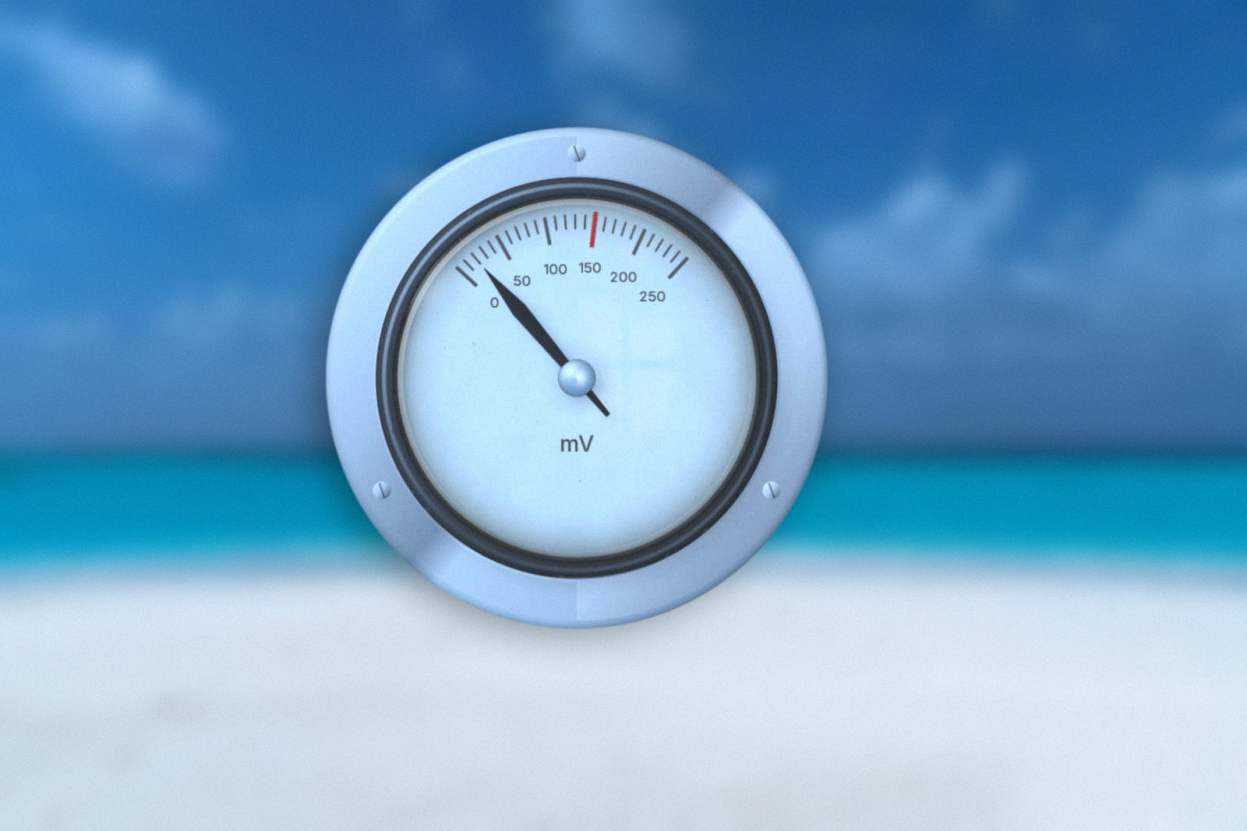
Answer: 20 mV
